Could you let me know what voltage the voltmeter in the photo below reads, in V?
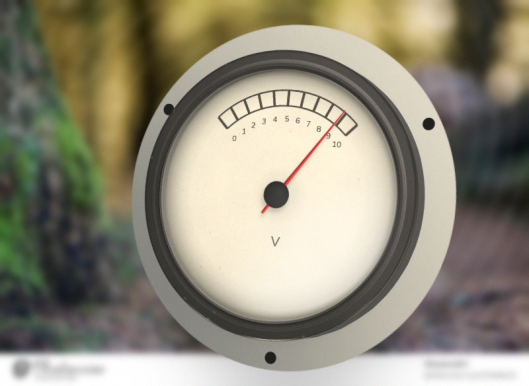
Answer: 9 V
